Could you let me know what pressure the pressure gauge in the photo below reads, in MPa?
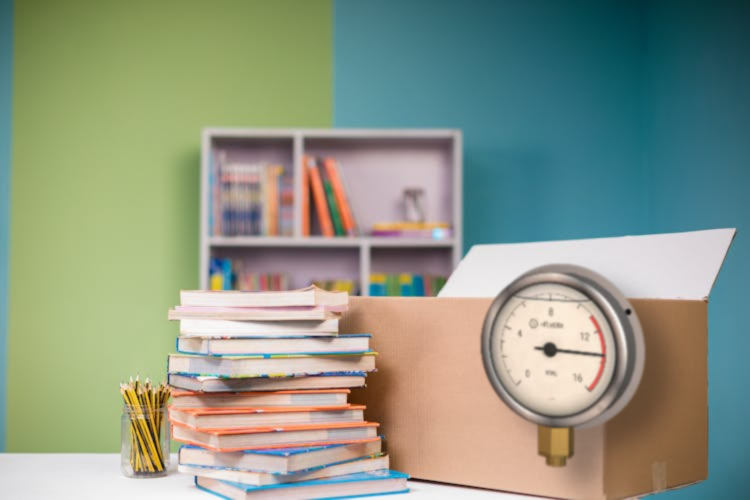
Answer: 13.5 MPa
